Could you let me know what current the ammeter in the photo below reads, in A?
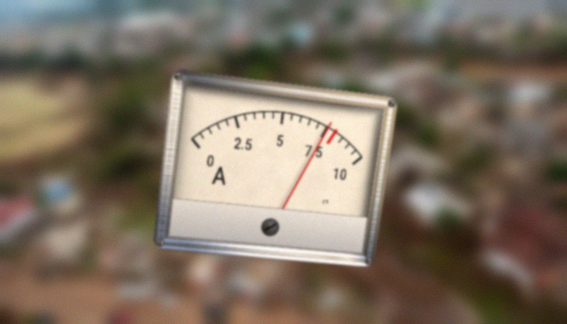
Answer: 7.5 A
